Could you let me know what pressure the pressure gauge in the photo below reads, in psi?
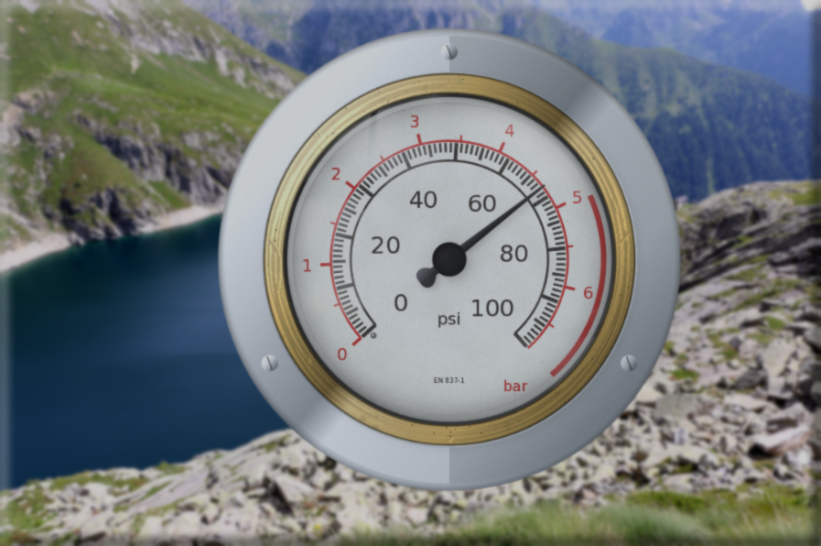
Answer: 68 psi
